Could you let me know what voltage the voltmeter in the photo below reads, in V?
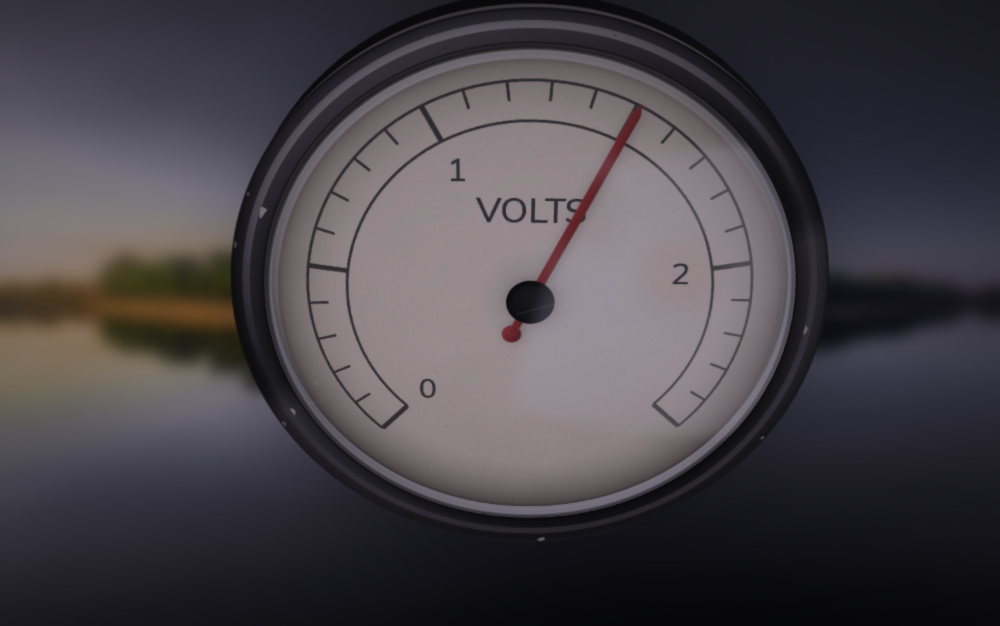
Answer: 1.5 V
